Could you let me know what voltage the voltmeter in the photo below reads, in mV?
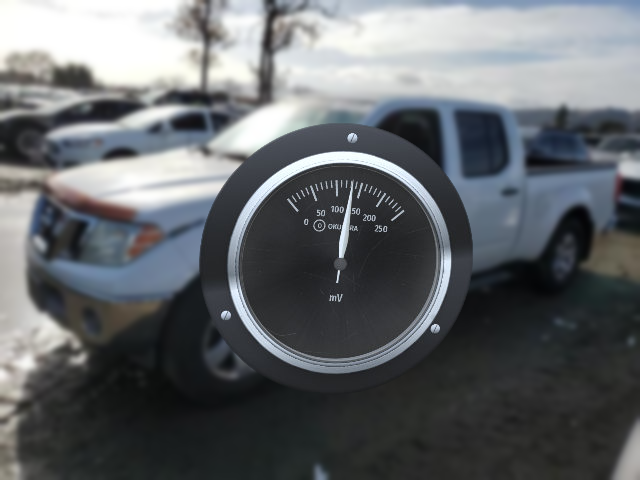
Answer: 130 mV
